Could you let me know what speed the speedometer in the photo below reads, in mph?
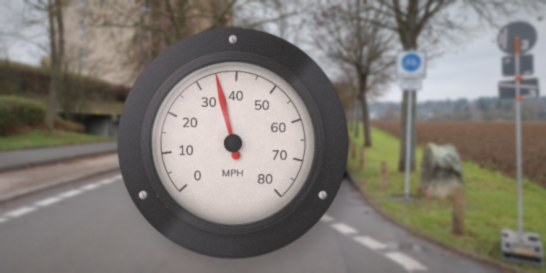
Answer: 35 mph
